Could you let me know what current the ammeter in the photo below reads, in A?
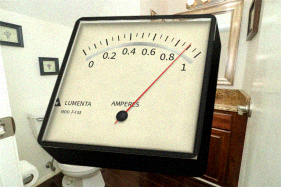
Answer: 0.9 A
